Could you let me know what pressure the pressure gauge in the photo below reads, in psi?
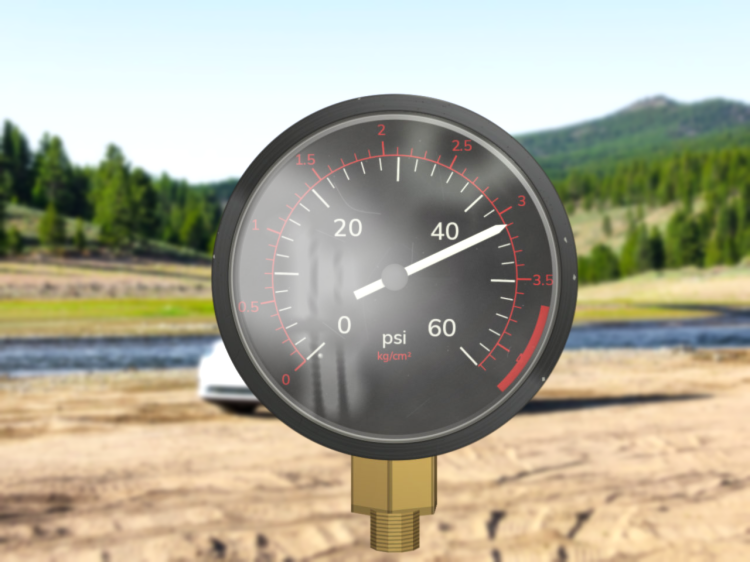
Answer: 44 psi
